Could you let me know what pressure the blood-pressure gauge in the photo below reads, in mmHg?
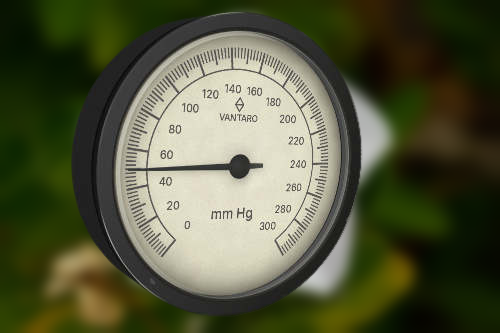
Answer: 50 mmHg
